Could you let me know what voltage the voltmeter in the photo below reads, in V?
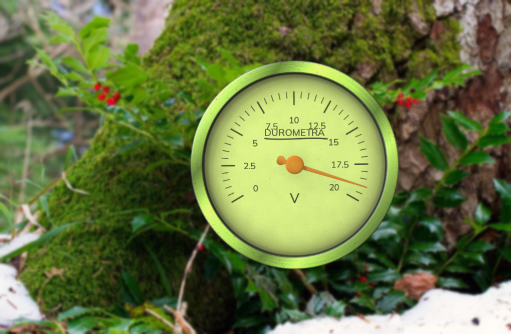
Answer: 19 V
